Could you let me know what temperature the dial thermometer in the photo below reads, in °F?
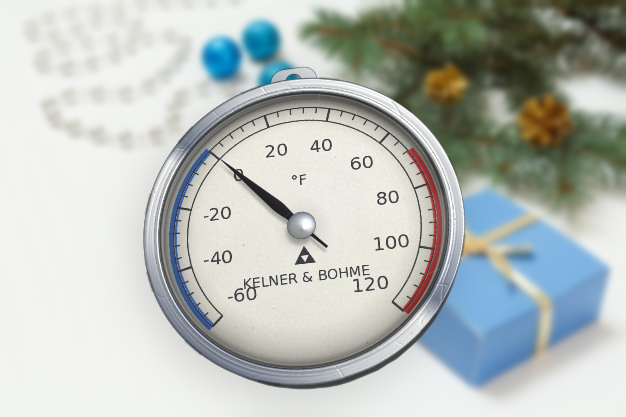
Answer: 0 °F
